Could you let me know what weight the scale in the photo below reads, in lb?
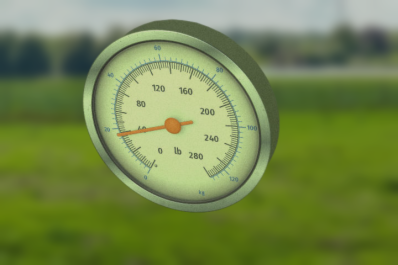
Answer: 40 lb
